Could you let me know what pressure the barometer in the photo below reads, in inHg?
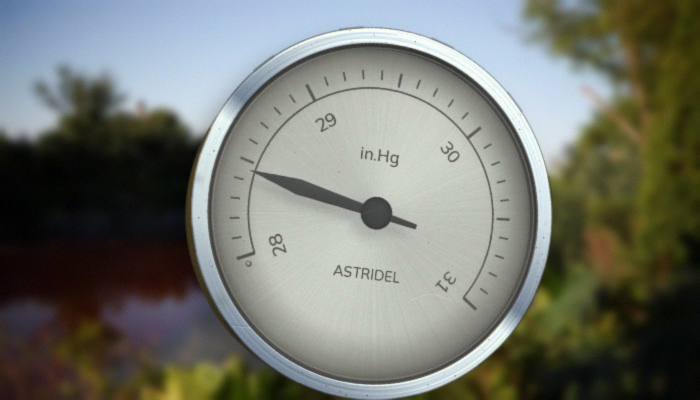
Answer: 28.45 inHg
